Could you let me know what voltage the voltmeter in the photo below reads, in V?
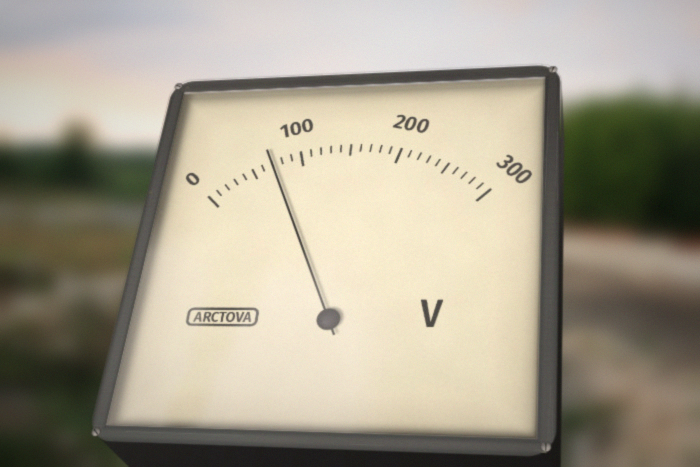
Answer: 70 V
